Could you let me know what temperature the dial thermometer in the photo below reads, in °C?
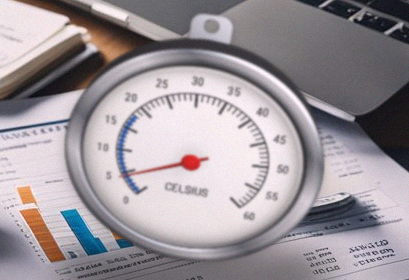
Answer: 5 °C
